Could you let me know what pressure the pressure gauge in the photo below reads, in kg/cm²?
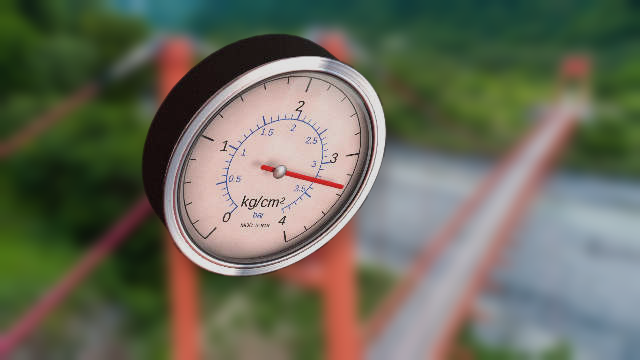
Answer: 3.3 kg/cm²
